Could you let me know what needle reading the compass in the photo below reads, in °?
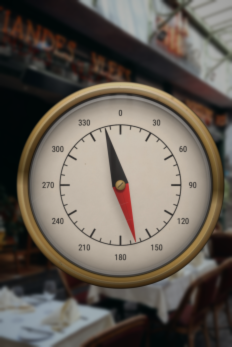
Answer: 165 °
